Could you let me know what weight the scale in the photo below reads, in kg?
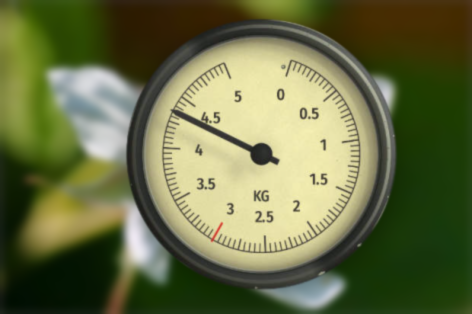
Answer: 4.35 kg
